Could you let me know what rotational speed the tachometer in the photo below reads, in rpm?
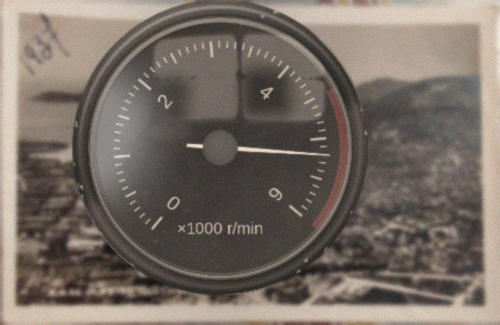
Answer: 5200 rpm
